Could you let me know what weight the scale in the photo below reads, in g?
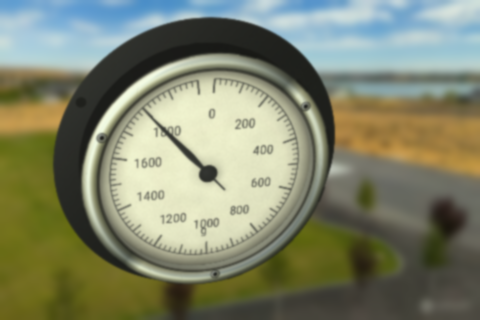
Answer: 1800 g
